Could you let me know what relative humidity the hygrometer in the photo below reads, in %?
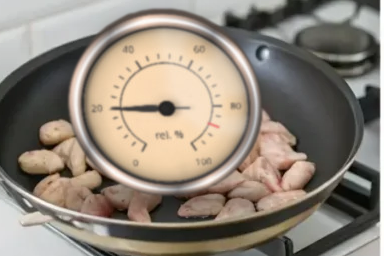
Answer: 20 %
